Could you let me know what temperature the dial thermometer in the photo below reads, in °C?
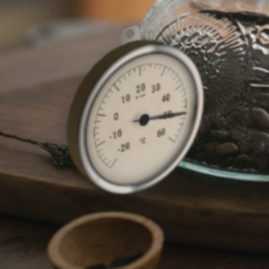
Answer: 50 °C
